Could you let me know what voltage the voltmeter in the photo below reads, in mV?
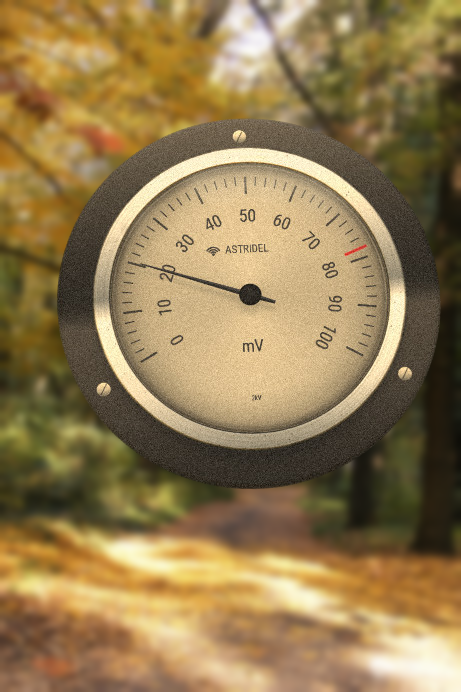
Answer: 20 mV
